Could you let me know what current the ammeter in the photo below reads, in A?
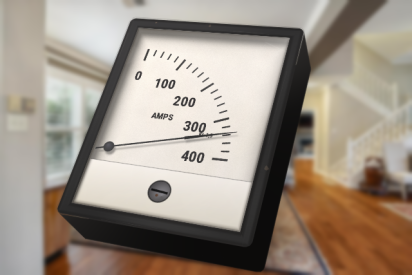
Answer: 340 A
